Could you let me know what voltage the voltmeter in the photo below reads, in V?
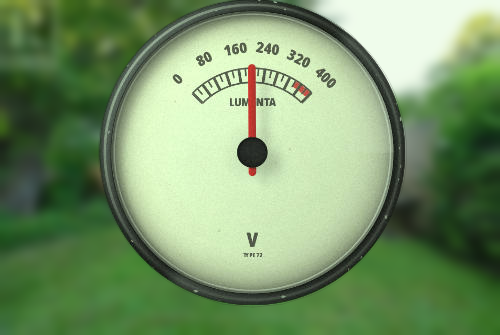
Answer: 200 V
